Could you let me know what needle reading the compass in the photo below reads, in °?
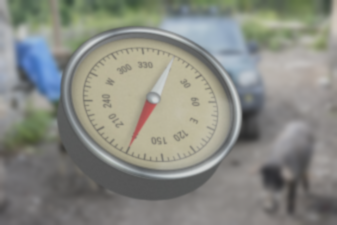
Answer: 180 °
